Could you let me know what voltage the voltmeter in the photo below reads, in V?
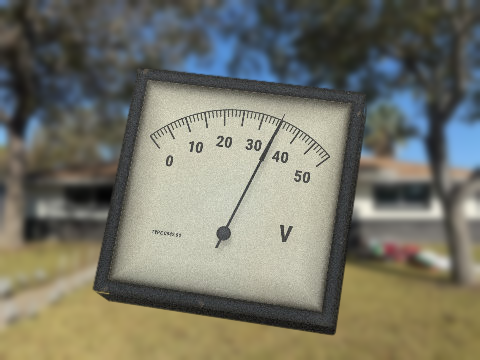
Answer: 35 V
